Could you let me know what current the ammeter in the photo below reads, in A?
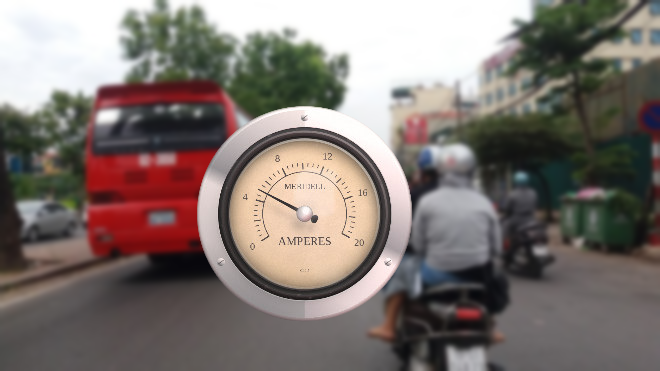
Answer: 5 A
